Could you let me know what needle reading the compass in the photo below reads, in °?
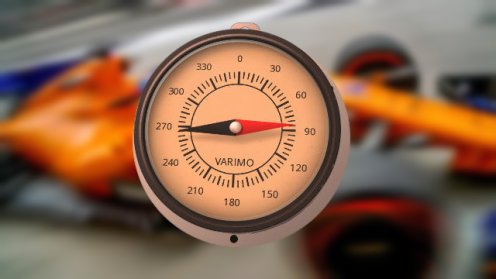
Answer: 85 °
